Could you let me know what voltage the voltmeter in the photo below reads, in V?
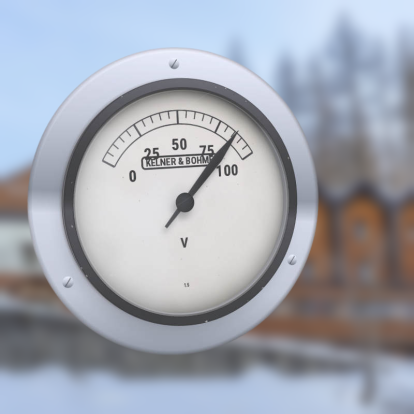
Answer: 85 V
